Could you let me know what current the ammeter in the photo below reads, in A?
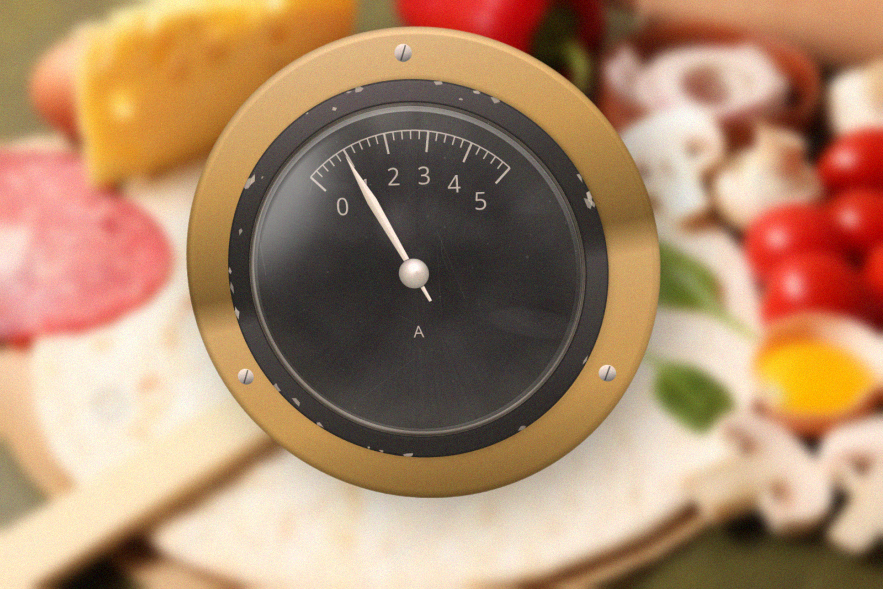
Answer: 1 A
